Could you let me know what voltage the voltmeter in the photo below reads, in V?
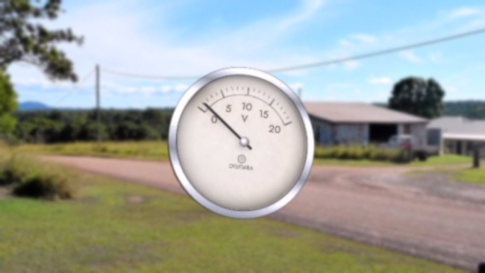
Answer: 1 V
